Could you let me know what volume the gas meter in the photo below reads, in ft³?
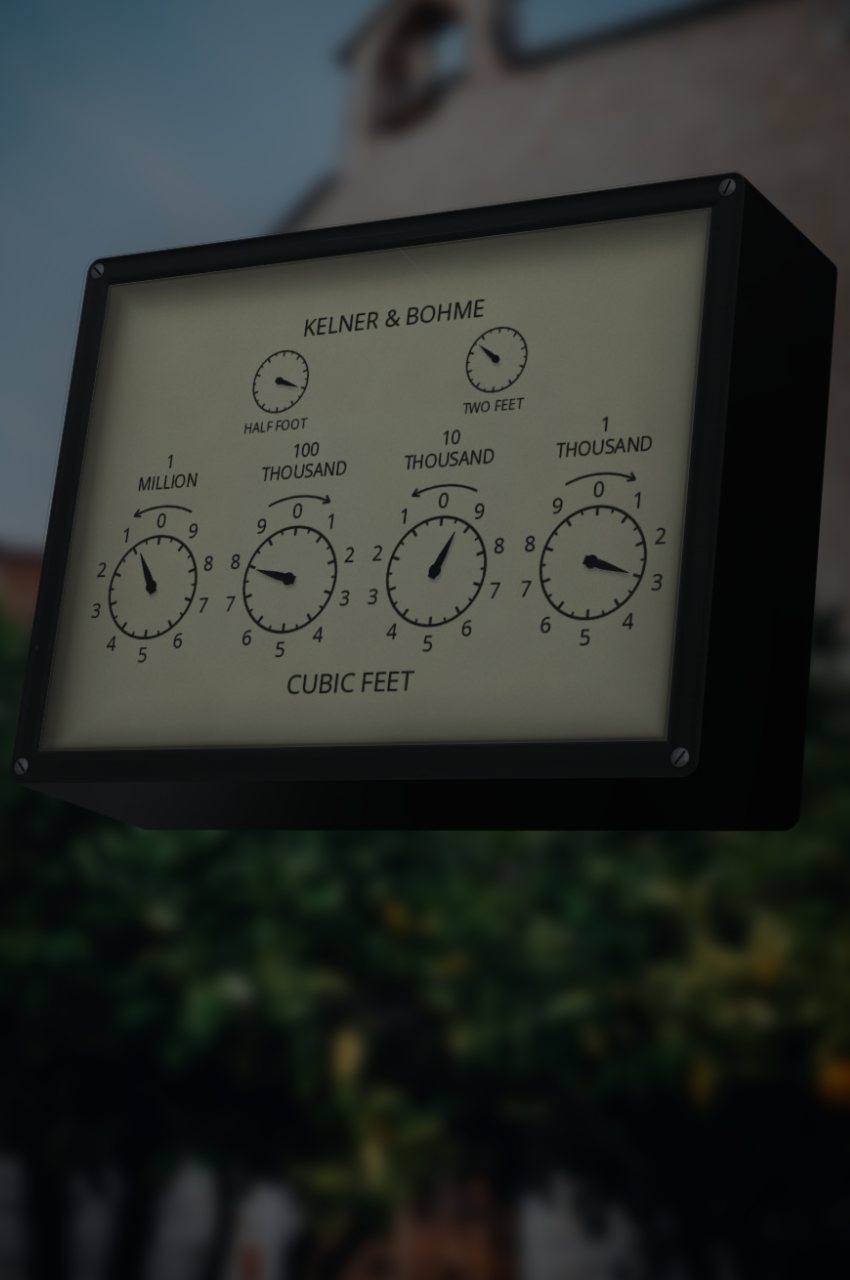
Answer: 79300 ft³
